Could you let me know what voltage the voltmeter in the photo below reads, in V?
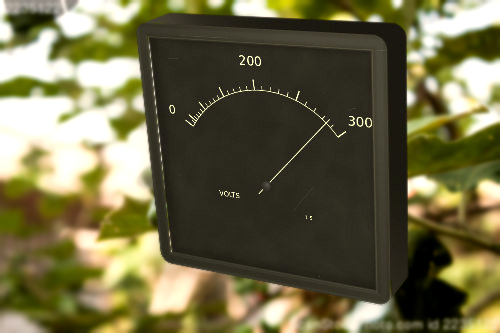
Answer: 285 V
